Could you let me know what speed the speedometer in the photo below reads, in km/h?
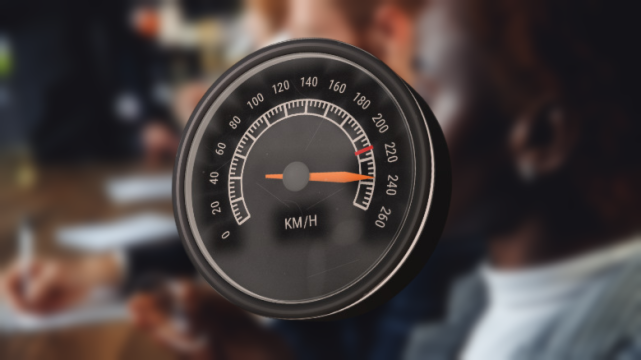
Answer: 236 km/h
